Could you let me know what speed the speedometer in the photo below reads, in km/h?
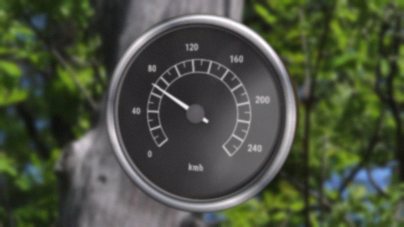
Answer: 70 km/h
